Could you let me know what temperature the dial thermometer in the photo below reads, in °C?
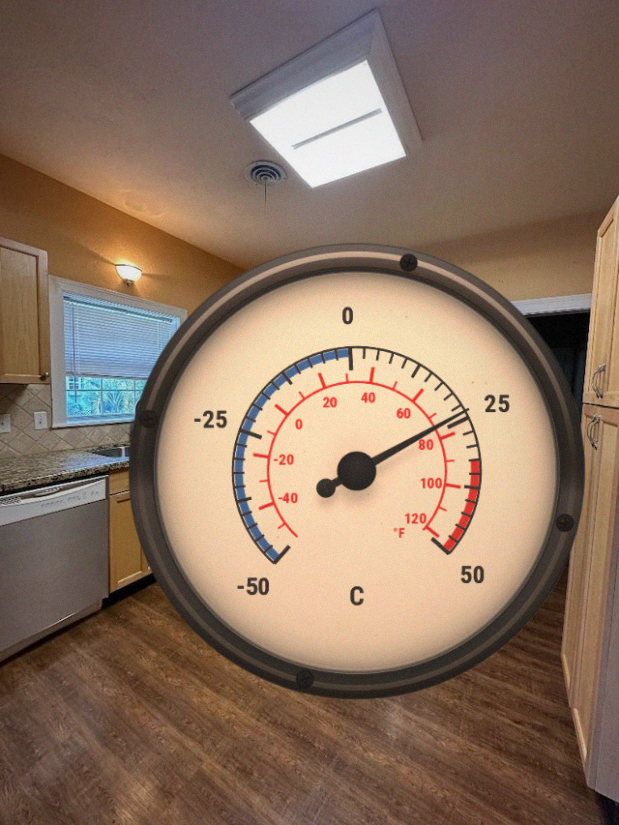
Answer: 23.75 °C
